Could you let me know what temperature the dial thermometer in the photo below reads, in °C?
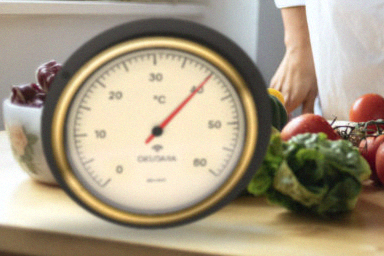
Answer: 40 °C
